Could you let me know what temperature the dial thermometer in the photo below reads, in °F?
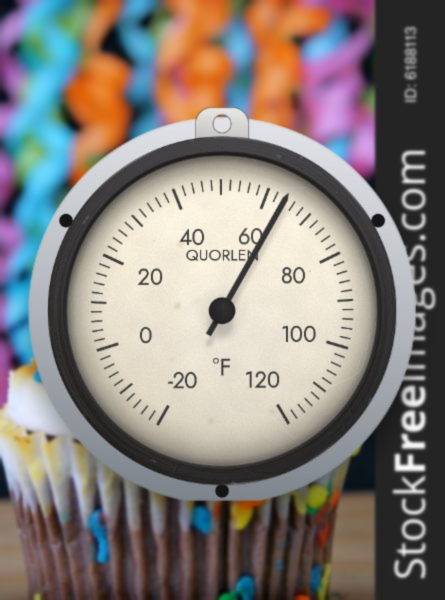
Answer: 64 °F
